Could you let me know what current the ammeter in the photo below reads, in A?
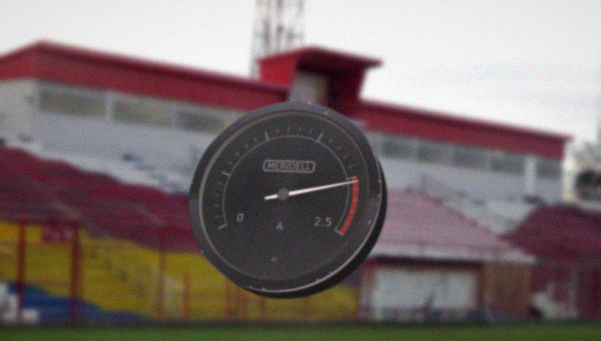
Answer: 2.05 A
